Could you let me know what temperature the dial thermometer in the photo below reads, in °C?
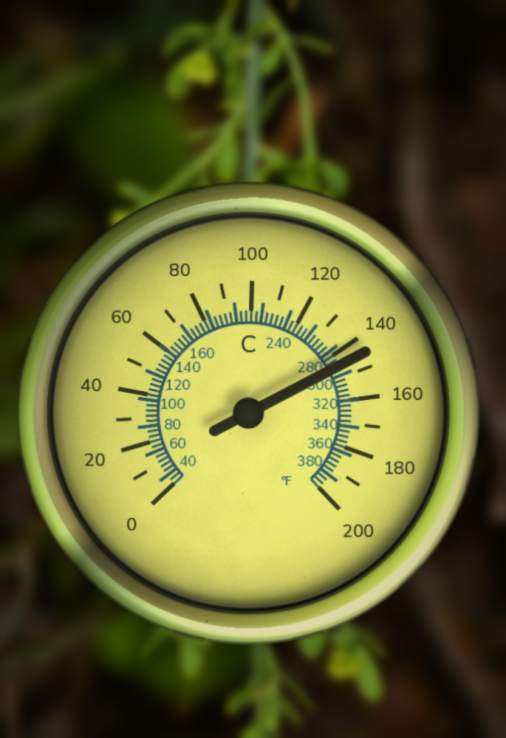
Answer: 145 °C
